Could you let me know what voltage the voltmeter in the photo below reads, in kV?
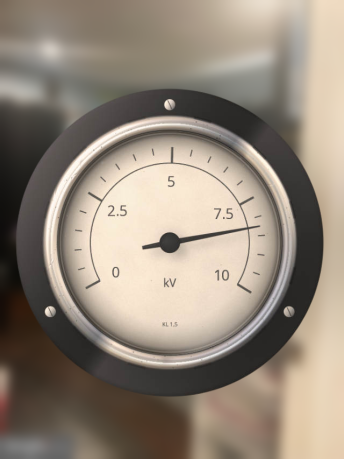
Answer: 8.25 kV
